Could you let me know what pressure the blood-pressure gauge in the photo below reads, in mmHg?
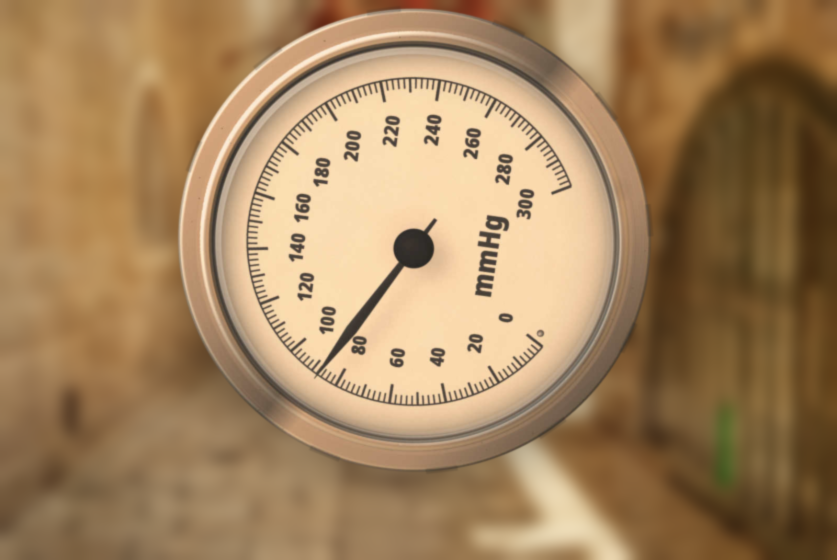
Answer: 88 mmHg
